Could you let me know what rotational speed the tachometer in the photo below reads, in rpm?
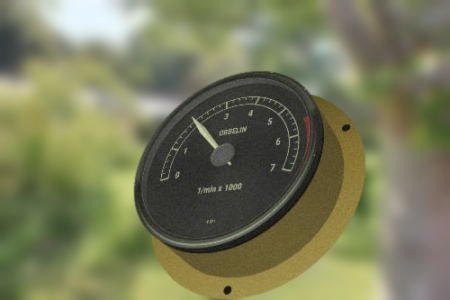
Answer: 2000 rpm
